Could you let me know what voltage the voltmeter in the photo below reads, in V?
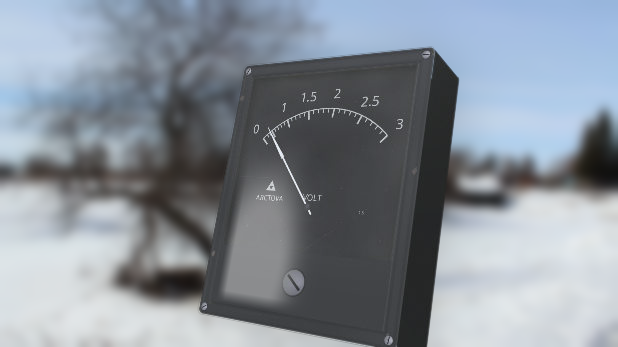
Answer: 0.5 V
